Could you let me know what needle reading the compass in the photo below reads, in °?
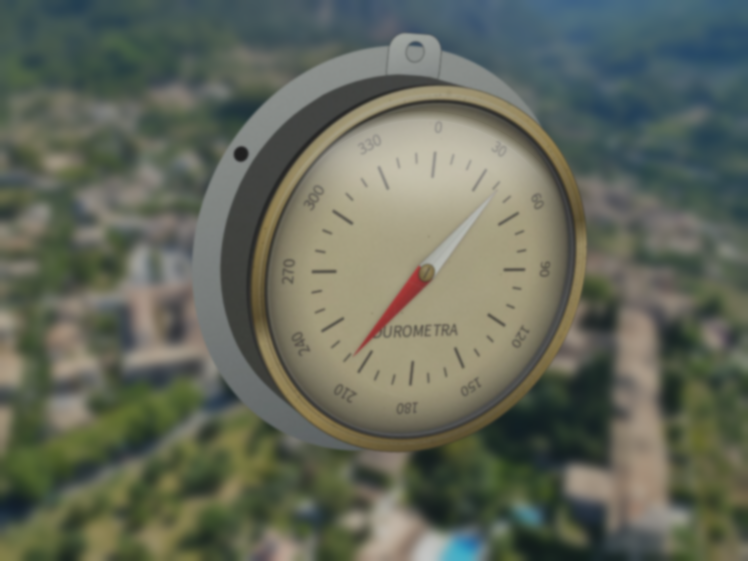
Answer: 220 °
